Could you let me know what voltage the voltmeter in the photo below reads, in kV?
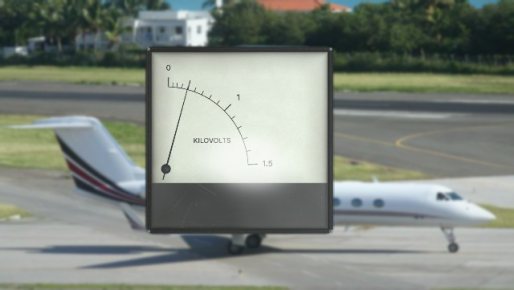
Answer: 0.5 kV
